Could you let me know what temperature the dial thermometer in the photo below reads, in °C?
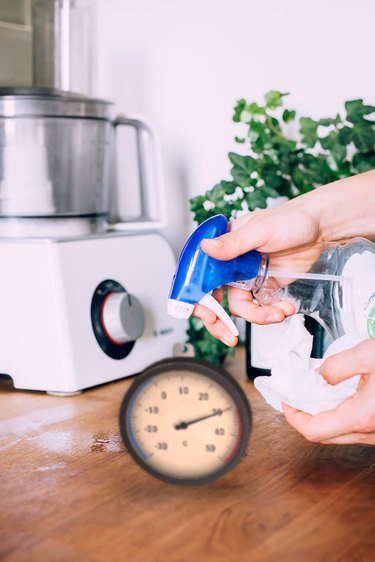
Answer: 30 °C
